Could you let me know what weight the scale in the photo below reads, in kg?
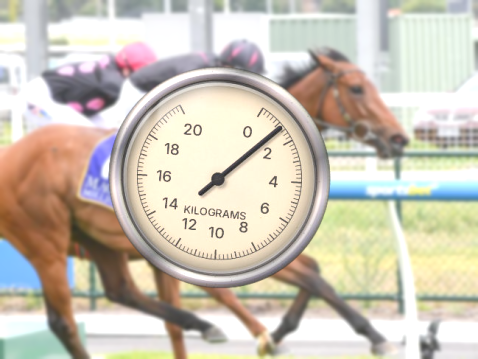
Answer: 1.2 kg
